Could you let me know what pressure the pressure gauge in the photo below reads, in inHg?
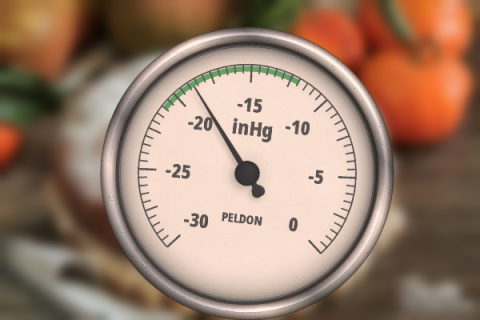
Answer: -18.75 inHg
